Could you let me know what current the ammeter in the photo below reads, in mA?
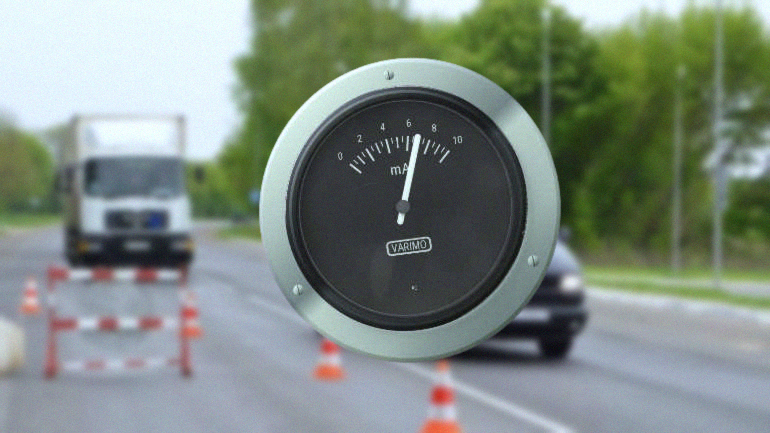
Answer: 7 mA
